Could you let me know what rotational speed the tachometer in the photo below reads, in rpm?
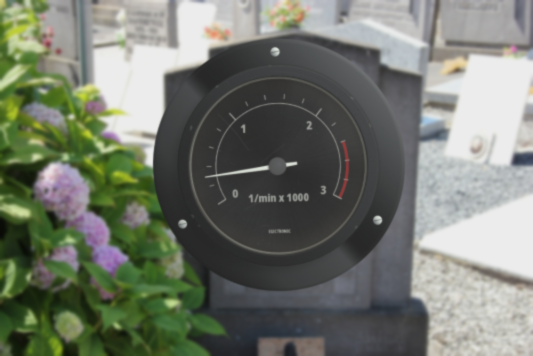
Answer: 300 rpm
